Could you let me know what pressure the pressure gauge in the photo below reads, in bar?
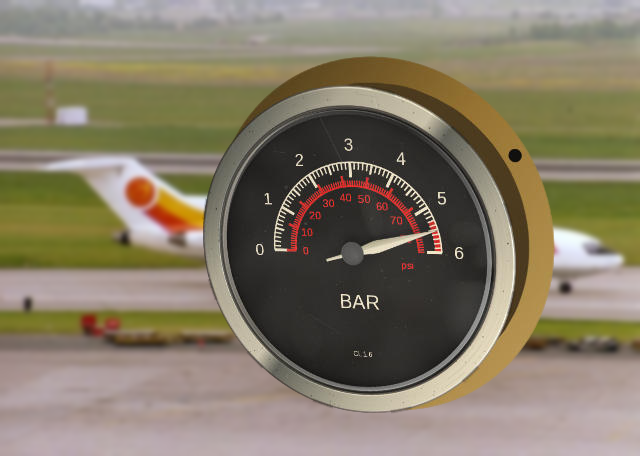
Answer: 5.5 bar
